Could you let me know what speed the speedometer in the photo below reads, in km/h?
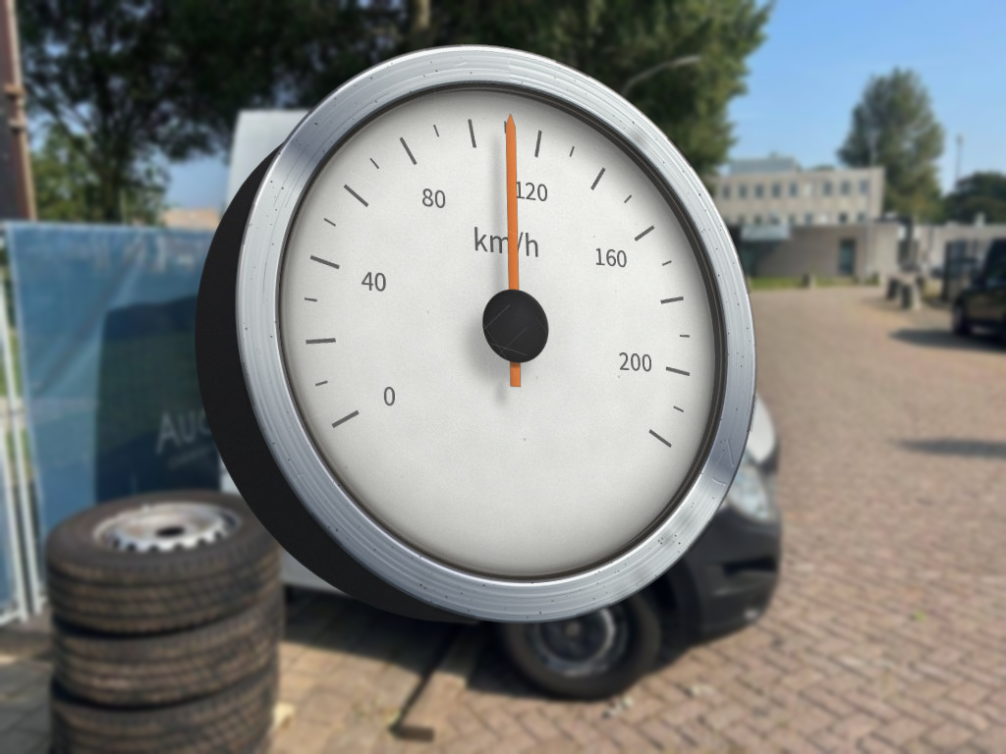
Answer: 110 km/h
